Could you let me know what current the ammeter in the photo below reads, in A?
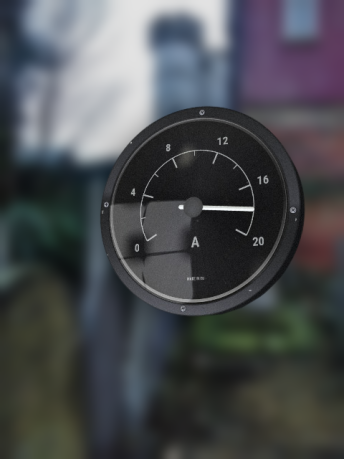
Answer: 18 A
